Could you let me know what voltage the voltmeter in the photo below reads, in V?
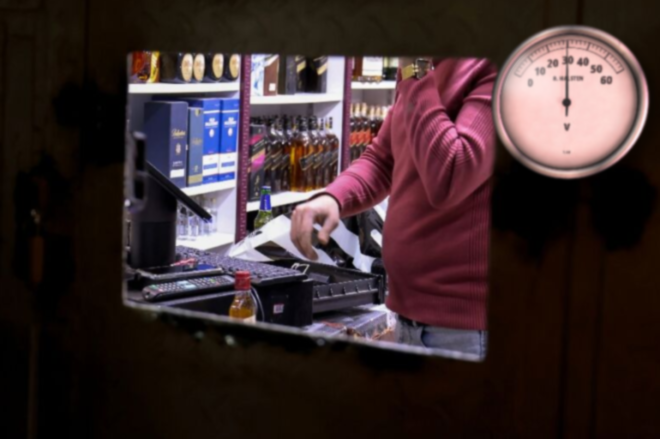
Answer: 30 V
